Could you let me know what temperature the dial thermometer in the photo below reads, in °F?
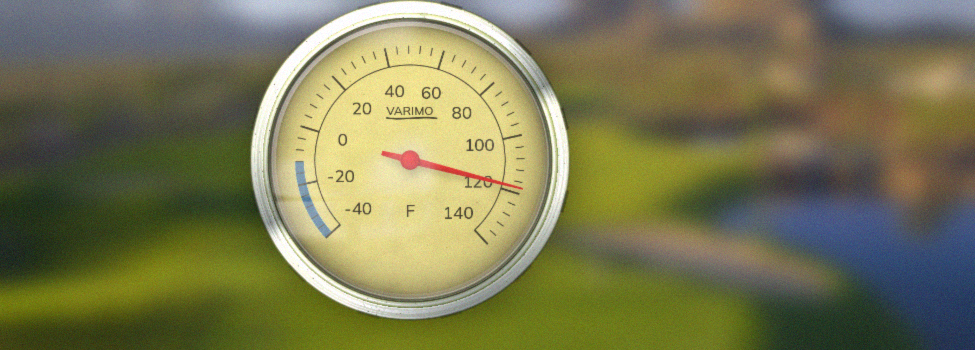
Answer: 118 °F
